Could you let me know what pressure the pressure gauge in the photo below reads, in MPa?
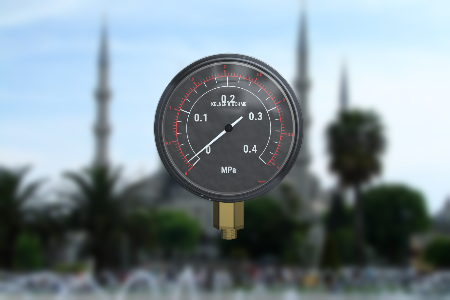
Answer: 0.01 MPa
